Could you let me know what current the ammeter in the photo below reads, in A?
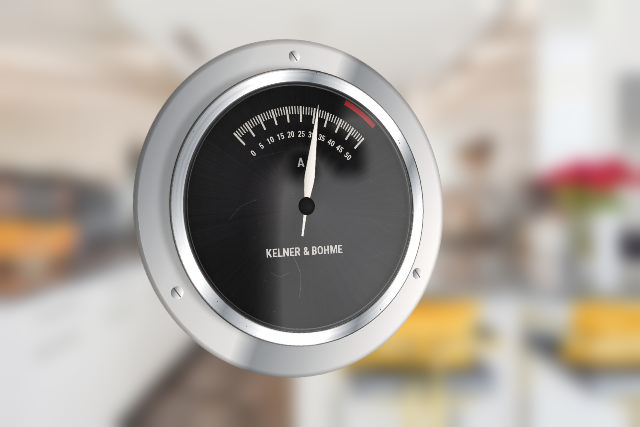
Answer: 30 A
